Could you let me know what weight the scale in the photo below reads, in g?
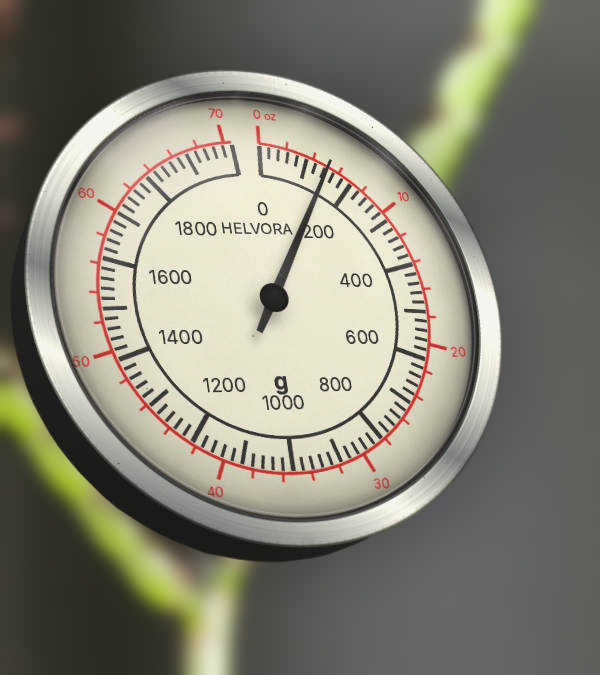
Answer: 140 g
